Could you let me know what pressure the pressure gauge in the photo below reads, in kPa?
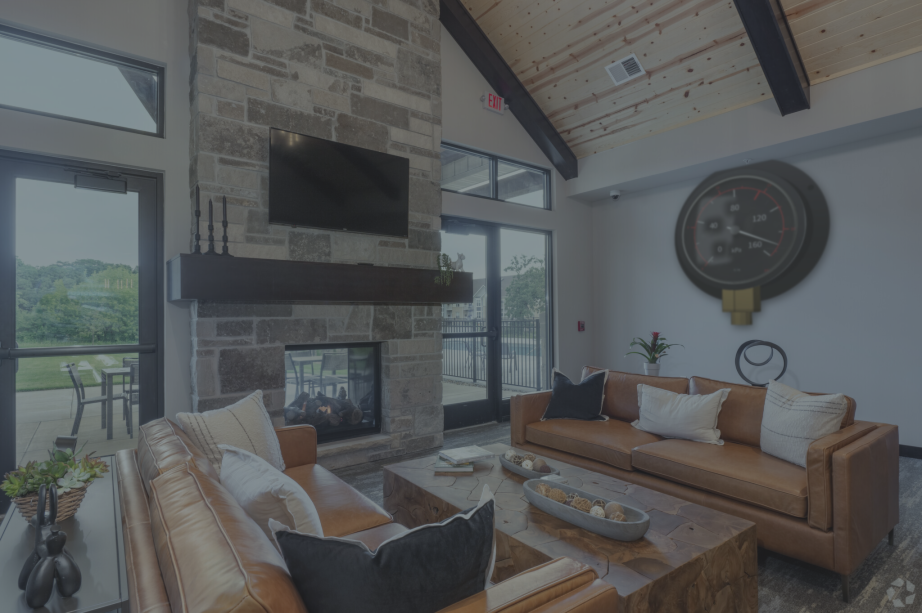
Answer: 150 kPa
